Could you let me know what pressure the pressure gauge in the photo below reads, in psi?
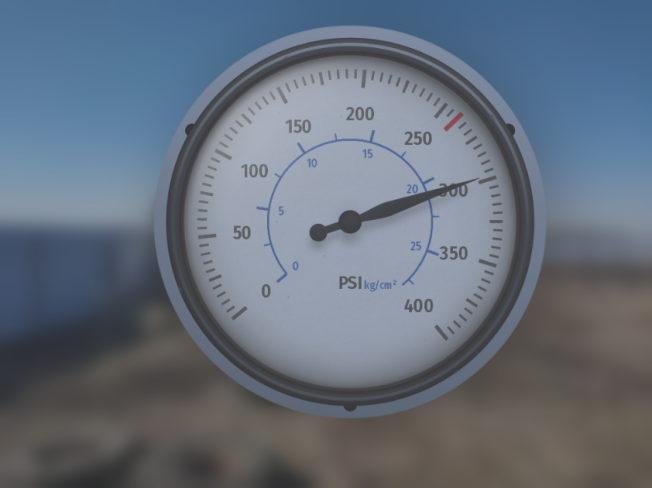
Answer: 297.5 psi
